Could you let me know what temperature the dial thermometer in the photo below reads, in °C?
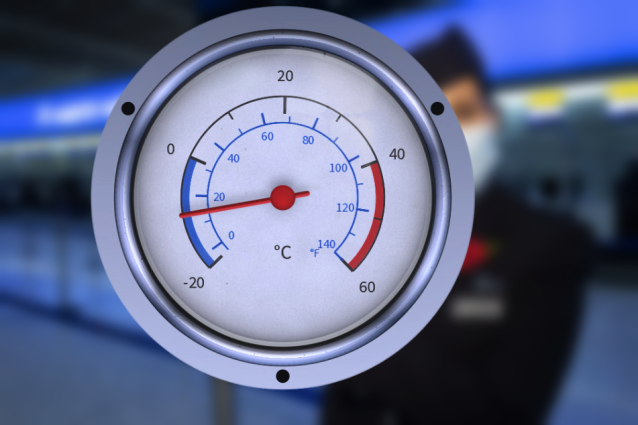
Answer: -10 °C
